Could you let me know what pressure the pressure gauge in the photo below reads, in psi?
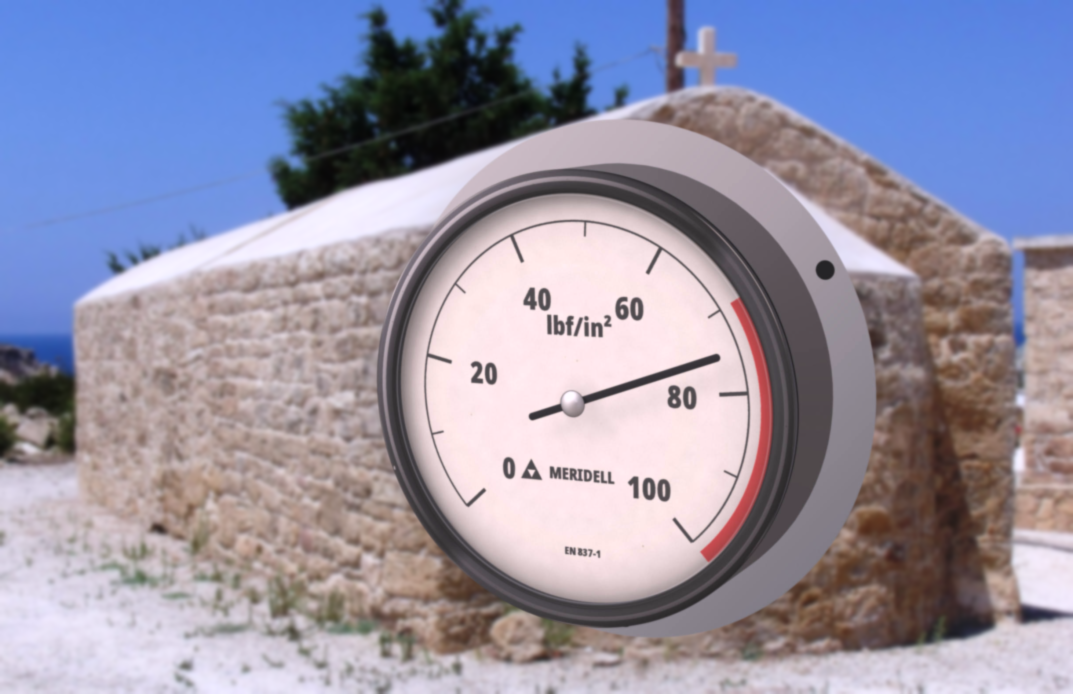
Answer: 75 psi
